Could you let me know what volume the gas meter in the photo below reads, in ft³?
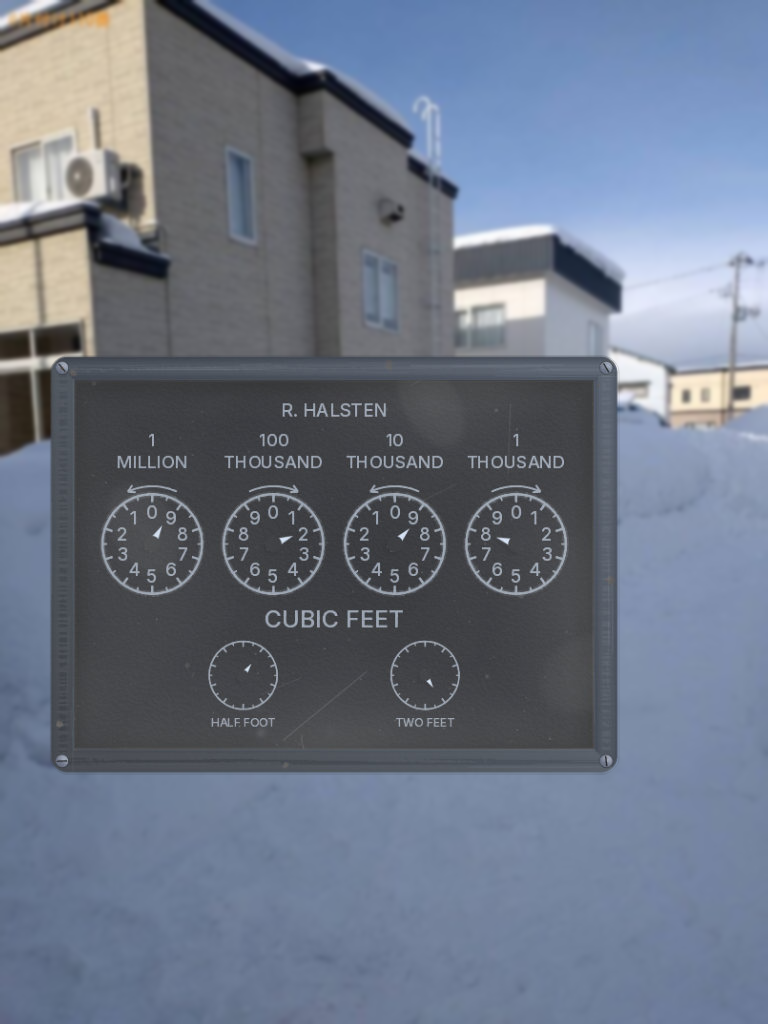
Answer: 918800 ft³
